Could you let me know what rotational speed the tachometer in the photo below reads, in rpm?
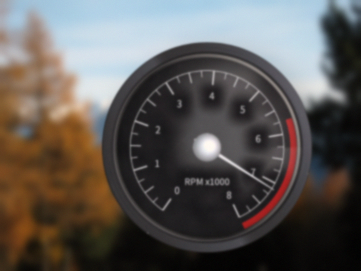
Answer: 7125 rpm
